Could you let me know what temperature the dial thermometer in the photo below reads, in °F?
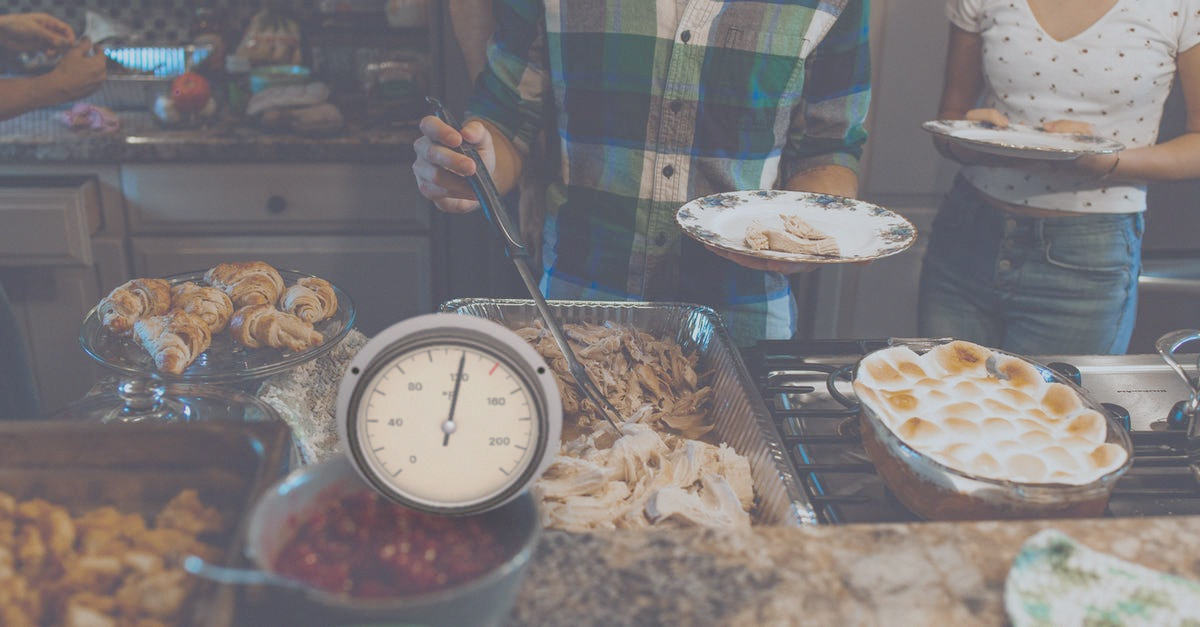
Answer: 120 °F
